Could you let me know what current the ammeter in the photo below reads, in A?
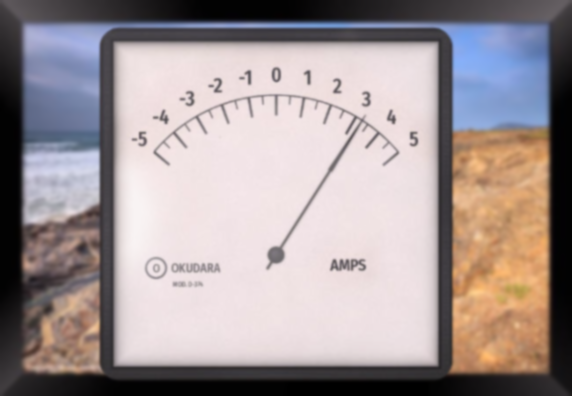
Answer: 3.25 A
